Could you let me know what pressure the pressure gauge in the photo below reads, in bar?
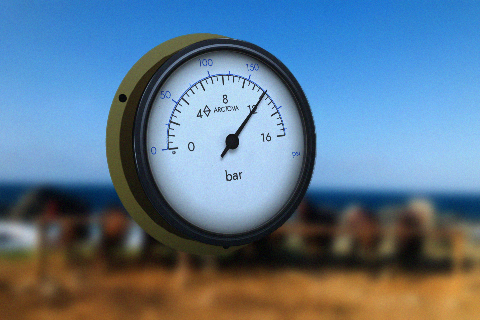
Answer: 12 bar
